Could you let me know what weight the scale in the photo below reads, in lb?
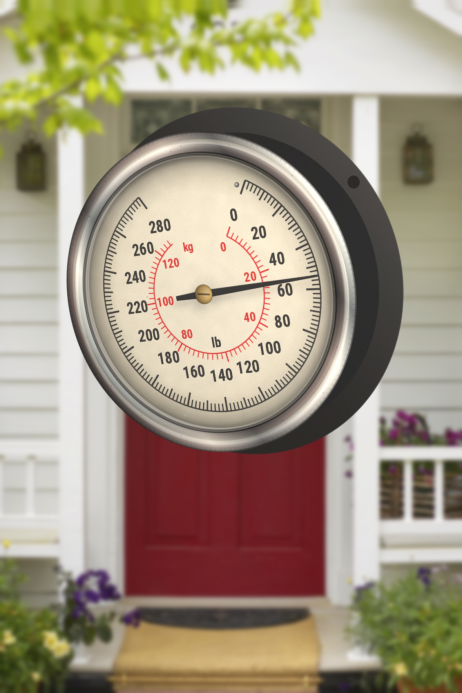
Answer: 54 lb
